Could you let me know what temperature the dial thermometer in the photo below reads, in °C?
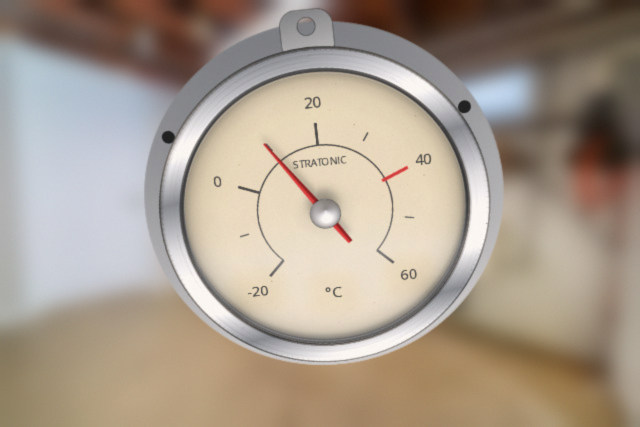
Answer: 10 °C
